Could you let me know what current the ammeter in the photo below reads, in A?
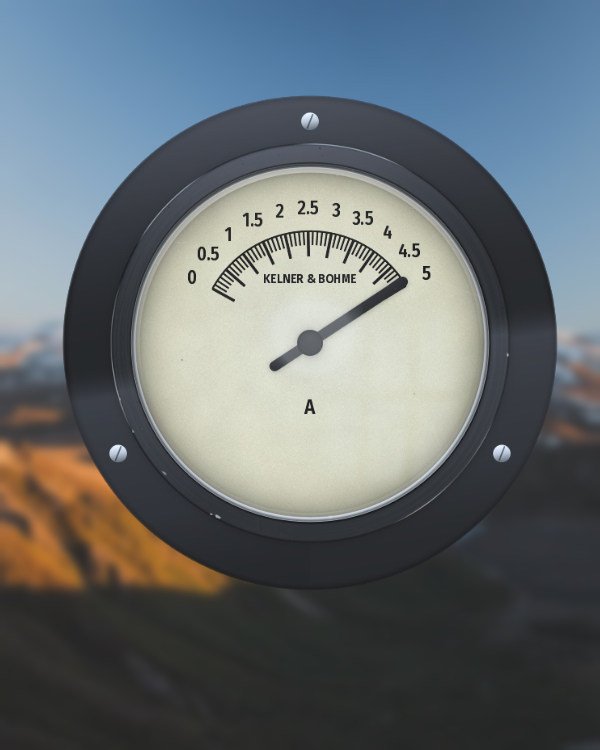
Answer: 4.9 A
